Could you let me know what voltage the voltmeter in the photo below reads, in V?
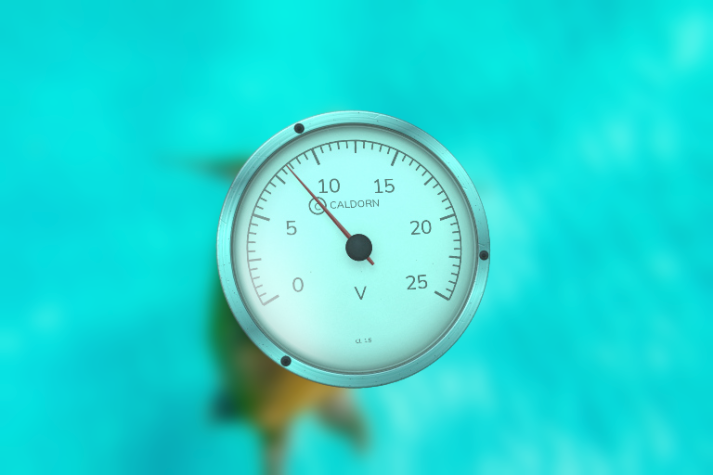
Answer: 8.25 V
